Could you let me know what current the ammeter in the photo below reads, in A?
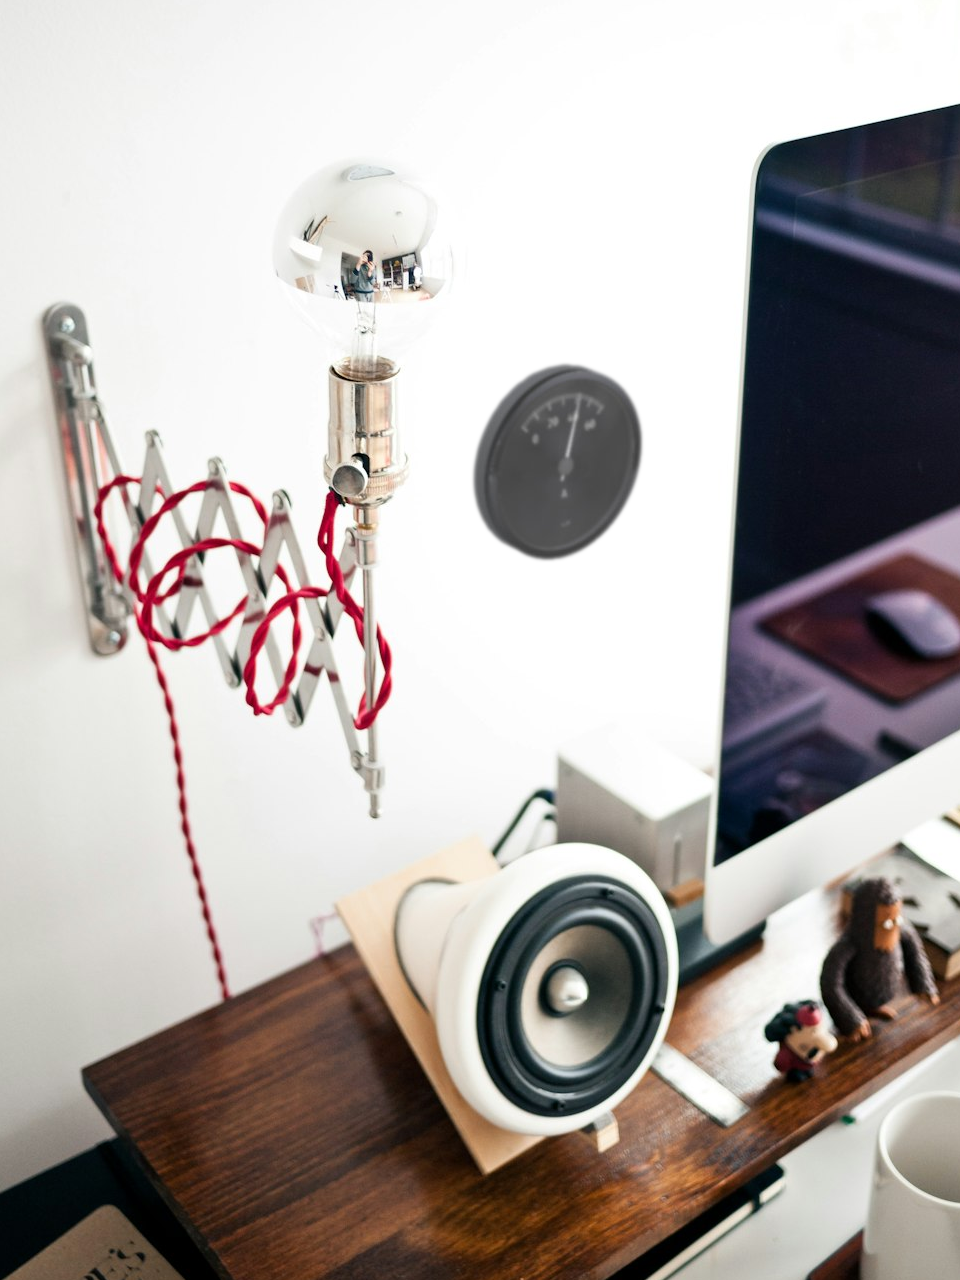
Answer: 40 A
